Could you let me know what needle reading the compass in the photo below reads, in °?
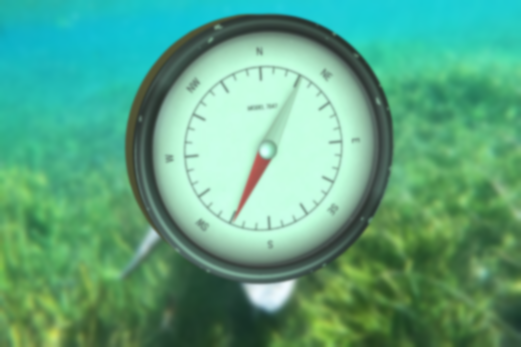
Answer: 210 °
